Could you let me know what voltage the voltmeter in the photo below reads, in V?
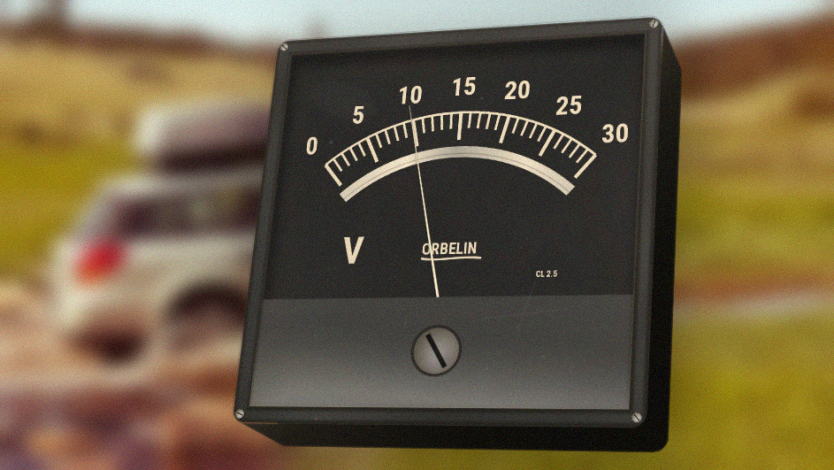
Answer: 10 V
